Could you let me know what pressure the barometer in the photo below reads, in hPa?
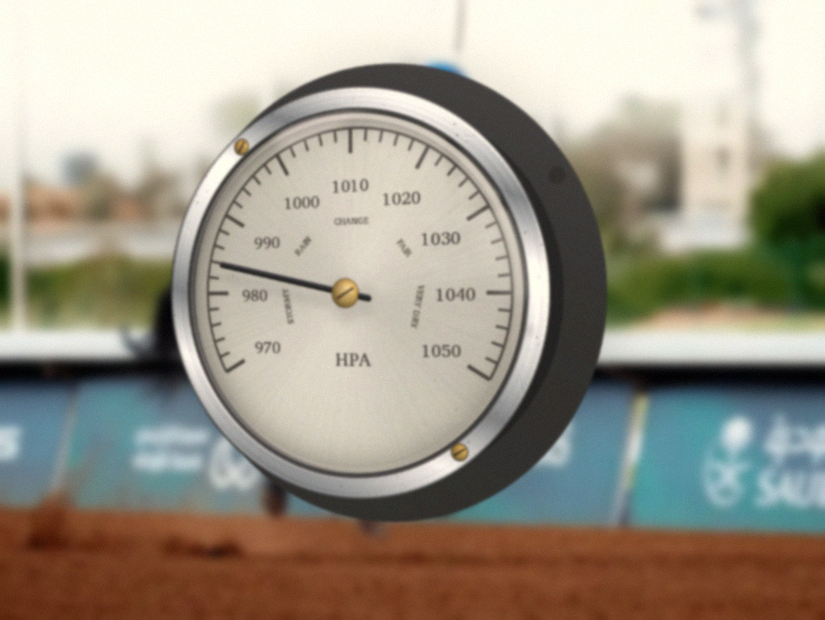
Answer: 984 hPa
